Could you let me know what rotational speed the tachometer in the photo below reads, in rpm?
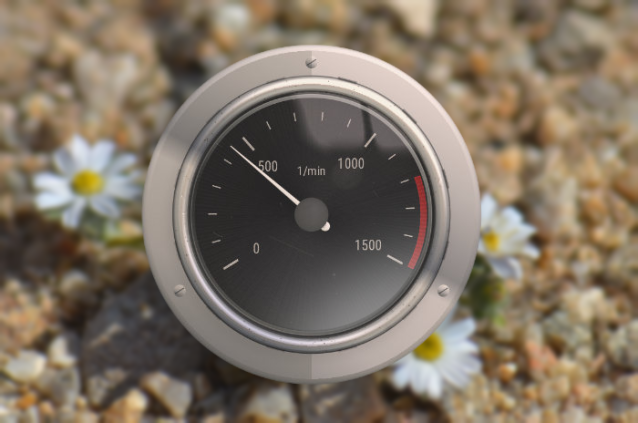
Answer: 450 rpm
